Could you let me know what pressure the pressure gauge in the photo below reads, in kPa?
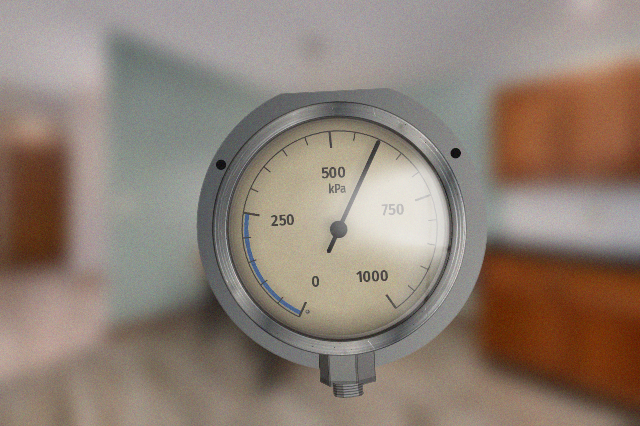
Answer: 600 kPa
